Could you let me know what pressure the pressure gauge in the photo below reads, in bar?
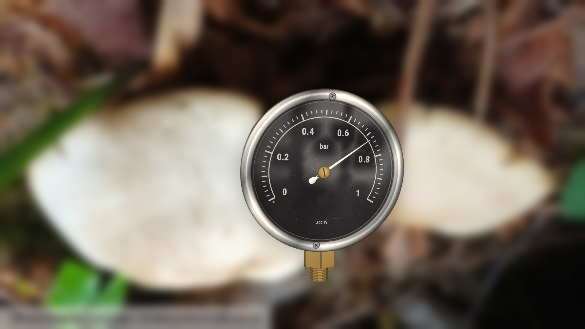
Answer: 0.72 bar
